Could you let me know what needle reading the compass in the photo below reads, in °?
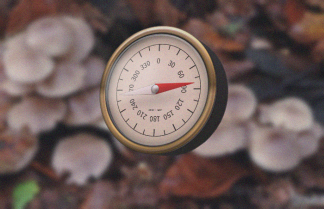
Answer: 82.5 °
